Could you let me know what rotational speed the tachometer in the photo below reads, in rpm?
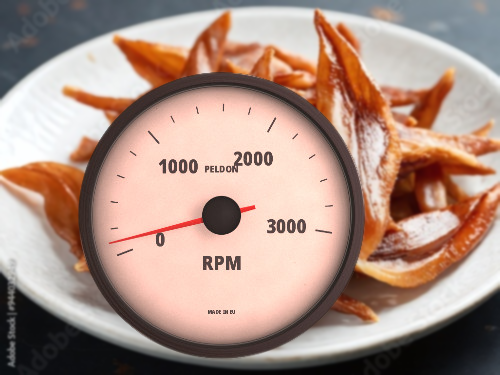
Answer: 100 rpm
